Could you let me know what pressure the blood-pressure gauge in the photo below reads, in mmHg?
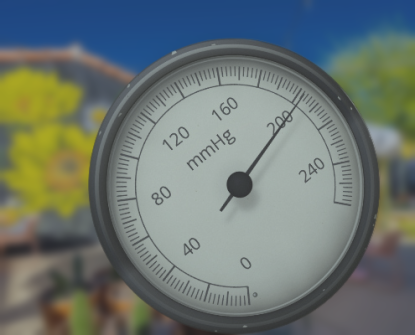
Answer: 202 mmHg
